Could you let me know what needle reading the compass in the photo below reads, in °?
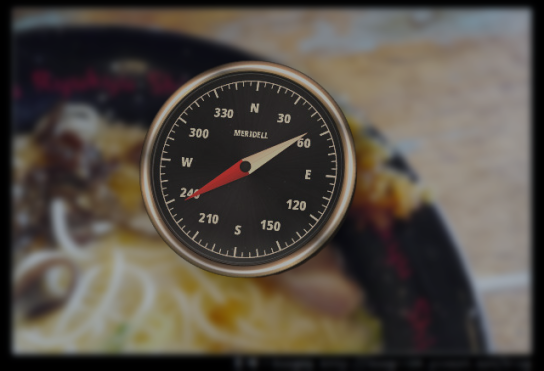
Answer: 235 °
